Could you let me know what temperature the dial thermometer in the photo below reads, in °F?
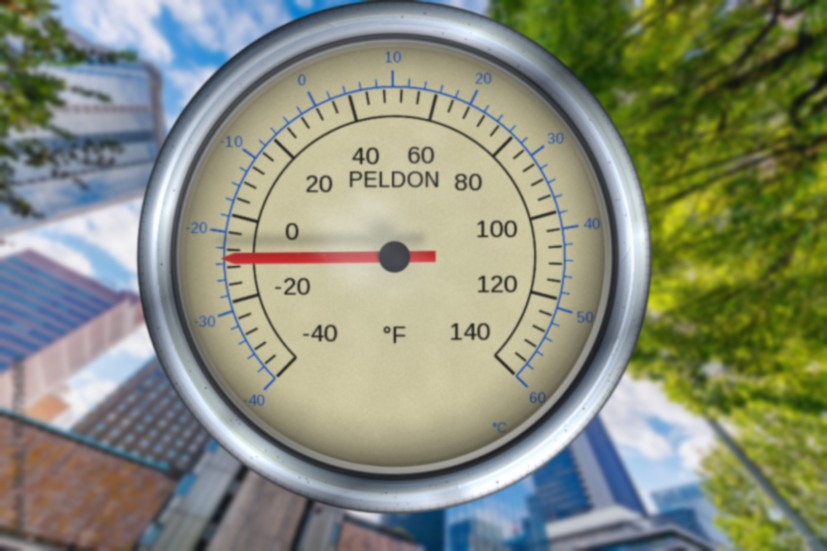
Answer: -10 °F
